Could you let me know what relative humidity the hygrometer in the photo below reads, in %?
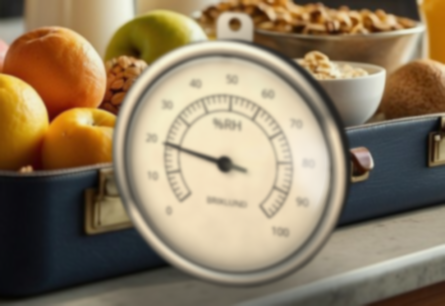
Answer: 20 %
